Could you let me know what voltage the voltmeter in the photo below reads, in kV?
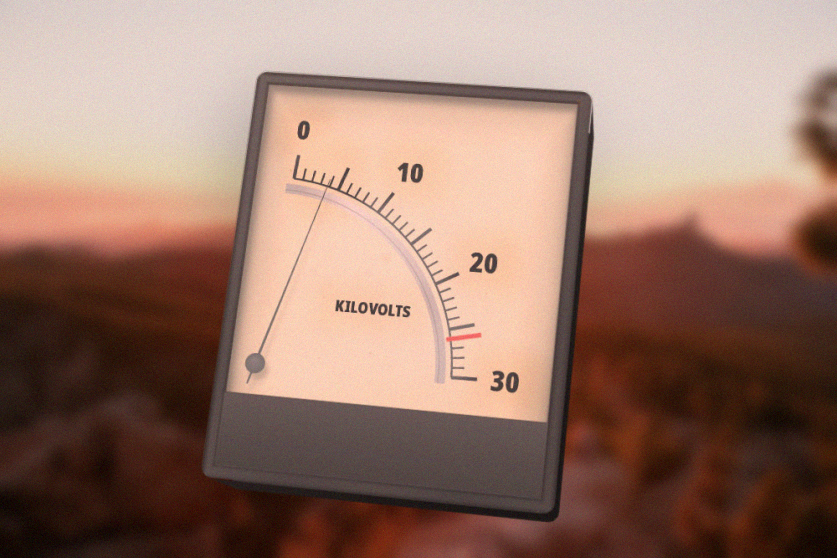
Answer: 4 kV
